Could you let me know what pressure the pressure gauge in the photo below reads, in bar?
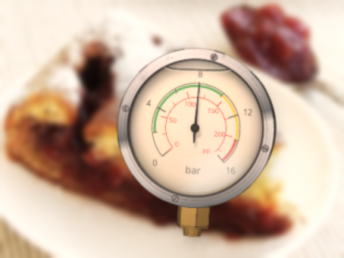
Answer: 8 bar
